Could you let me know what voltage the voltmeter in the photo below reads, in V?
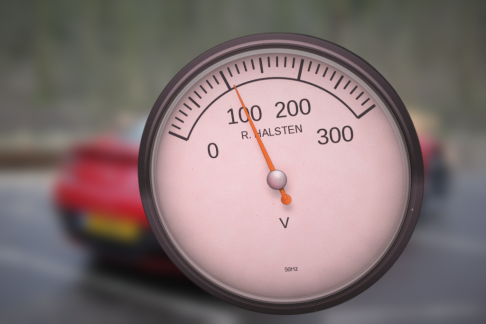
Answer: 110 V
